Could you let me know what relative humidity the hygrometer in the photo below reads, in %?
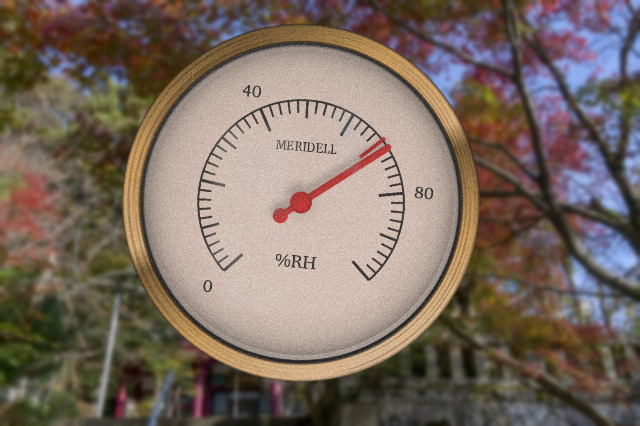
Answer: 70 %
